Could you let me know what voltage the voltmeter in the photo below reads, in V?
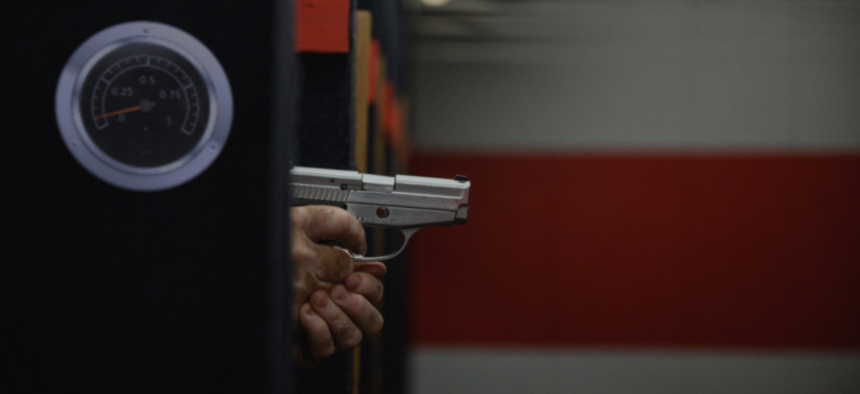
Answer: 0.05 V
